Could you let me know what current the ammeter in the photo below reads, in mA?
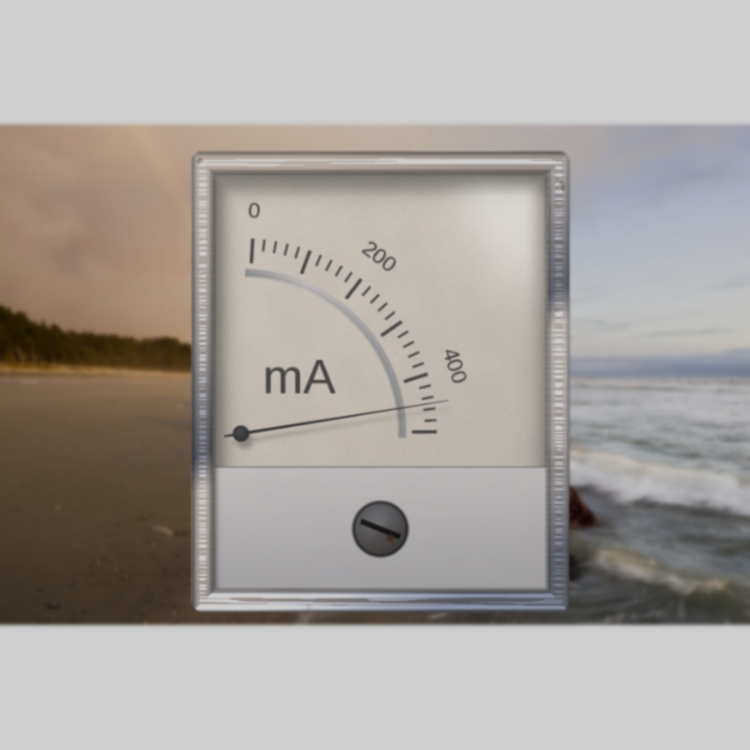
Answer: 450 mA
